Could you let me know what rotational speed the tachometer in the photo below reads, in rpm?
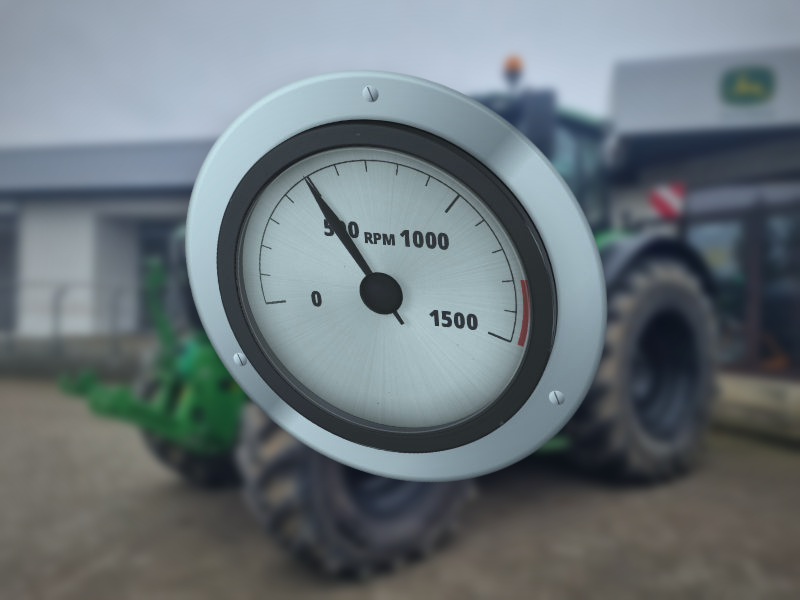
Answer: 500 rpm
